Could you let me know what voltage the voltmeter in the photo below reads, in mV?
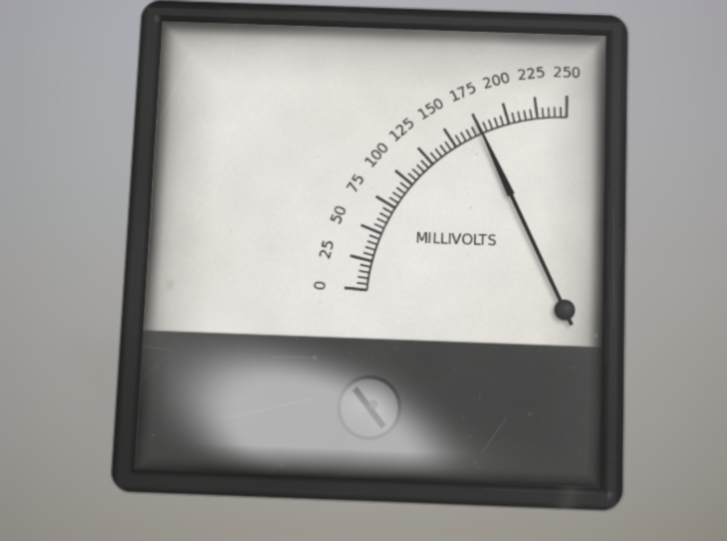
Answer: 175 mV
